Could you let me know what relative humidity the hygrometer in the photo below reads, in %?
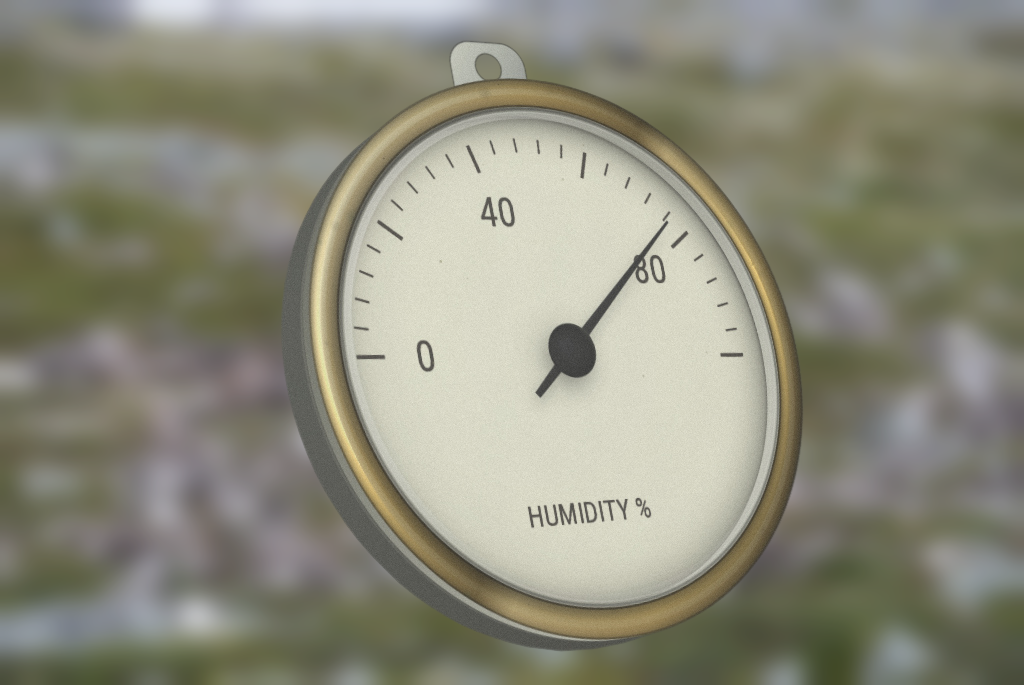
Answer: 76 %
